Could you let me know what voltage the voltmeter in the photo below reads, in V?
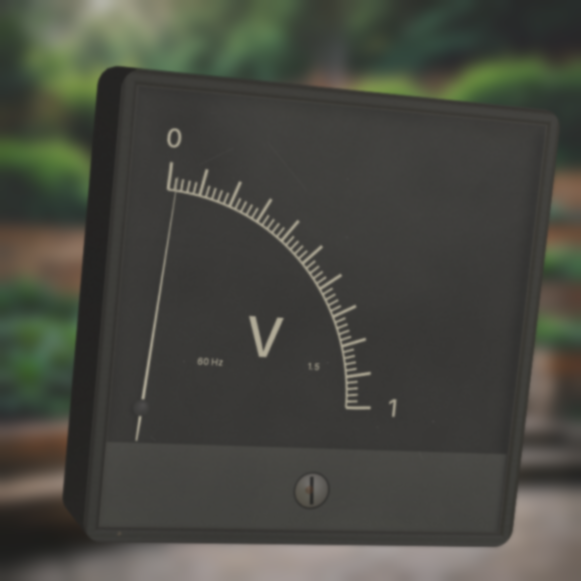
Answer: 0.02 V
